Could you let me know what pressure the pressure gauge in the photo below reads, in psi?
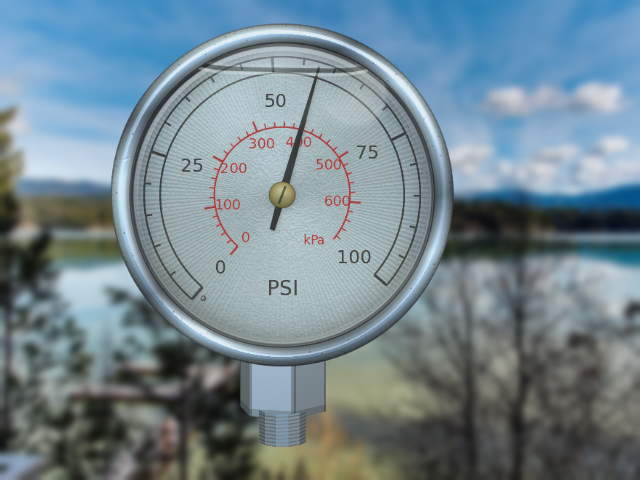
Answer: 57.5 psi
